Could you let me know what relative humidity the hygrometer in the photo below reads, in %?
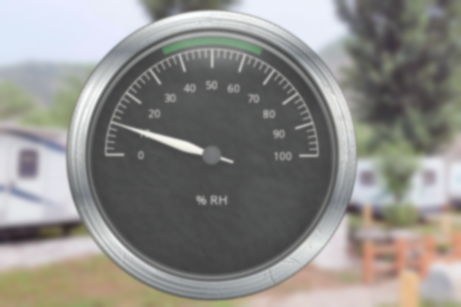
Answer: 10 %
